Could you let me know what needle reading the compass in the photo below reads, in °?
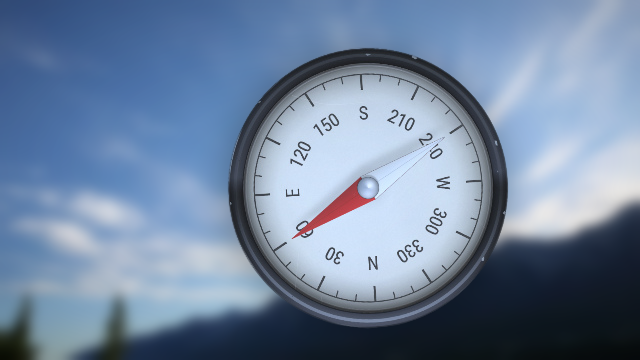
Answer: 60 °
